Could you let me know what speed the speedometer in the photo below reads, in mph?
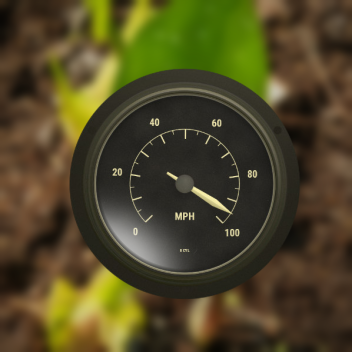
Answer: 95 mph
